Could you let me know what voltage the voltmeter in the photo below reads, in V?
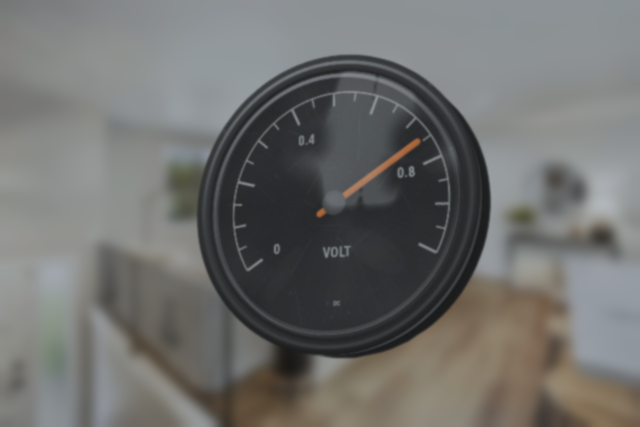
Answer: 0.75 V
